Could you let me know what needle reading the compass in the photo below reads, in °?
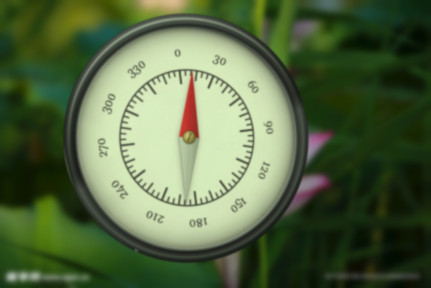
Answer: 10 °
